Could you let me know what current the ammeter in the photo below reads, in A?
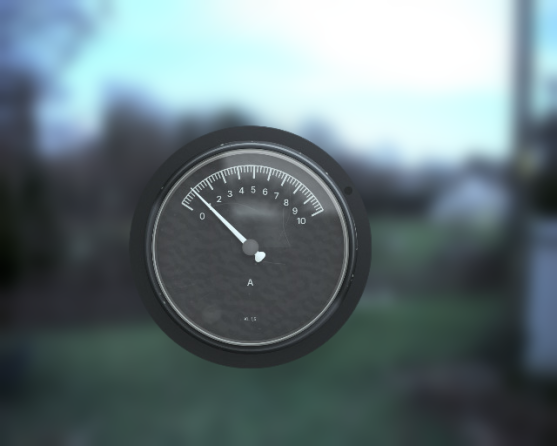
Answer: 1 A
